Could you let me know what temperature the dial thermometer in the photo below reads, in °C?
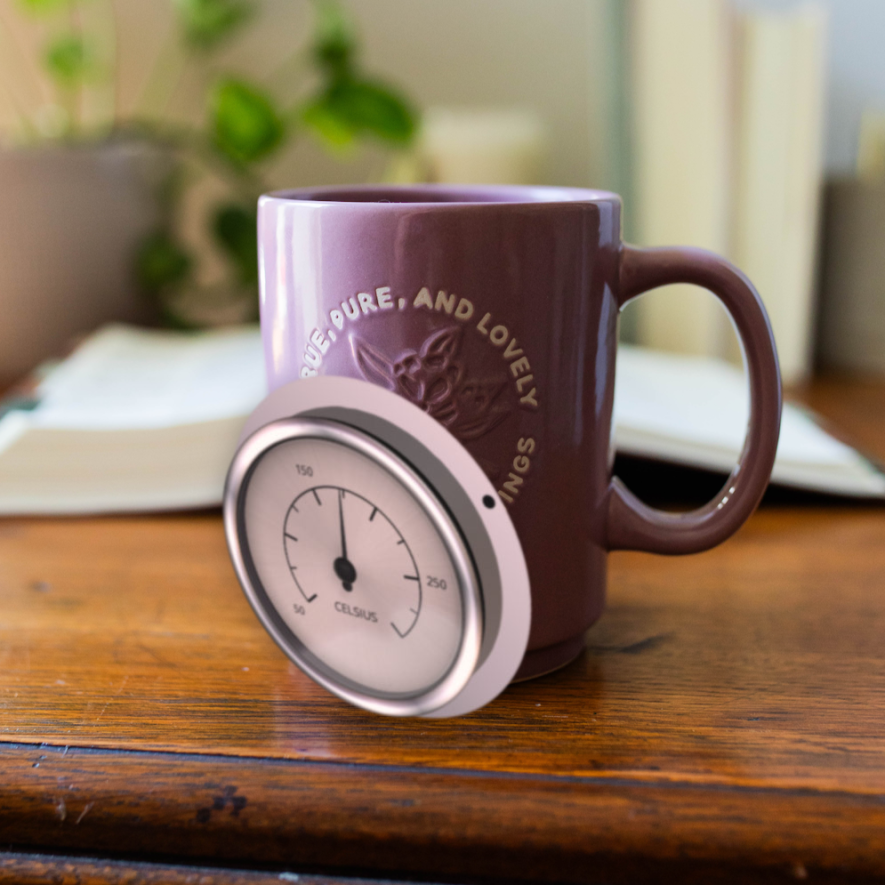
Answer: 175 °C
